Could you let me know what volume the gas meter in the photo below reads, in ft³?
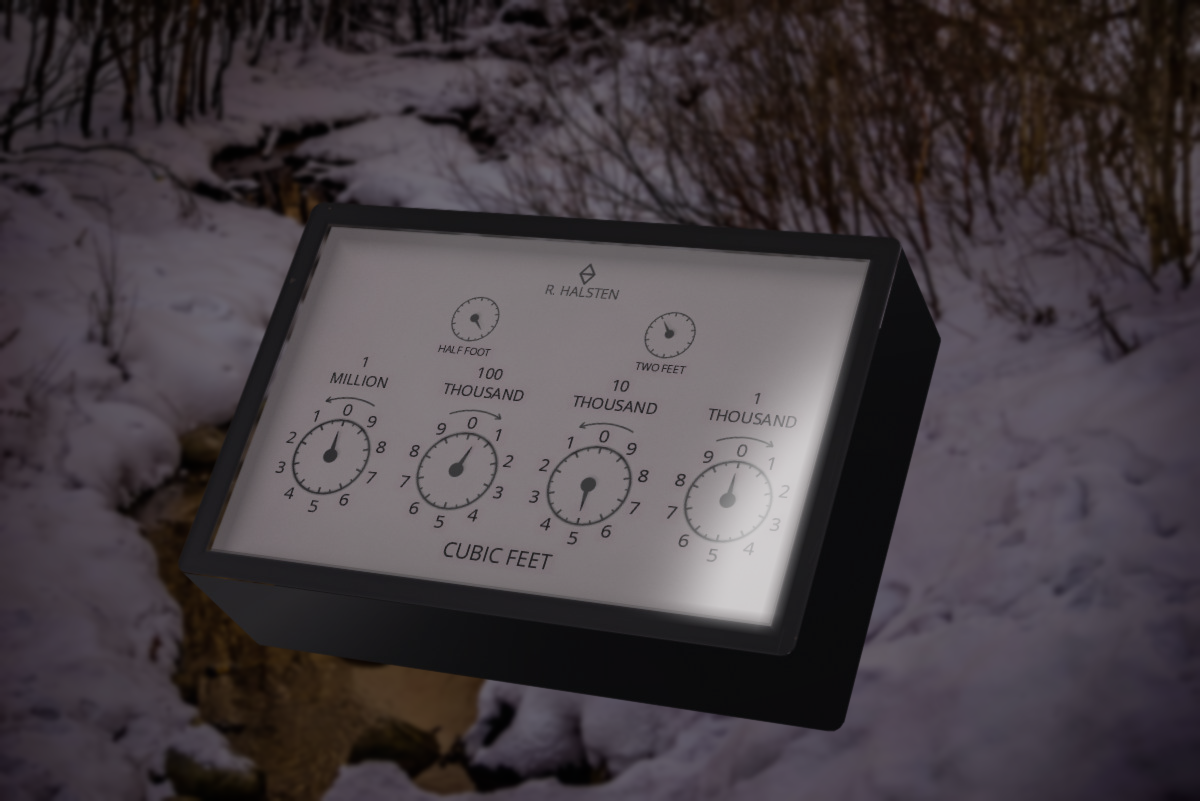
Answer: 5000 ft³
